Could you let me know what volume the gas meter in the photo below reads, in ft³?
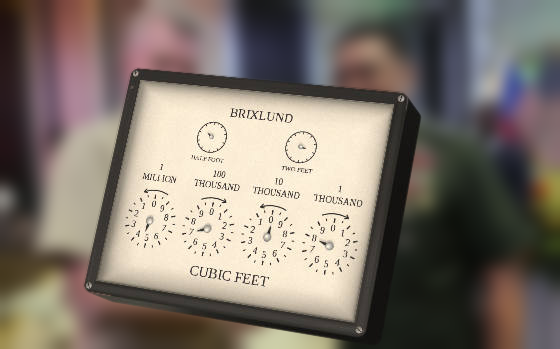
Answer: 469800 ft³
